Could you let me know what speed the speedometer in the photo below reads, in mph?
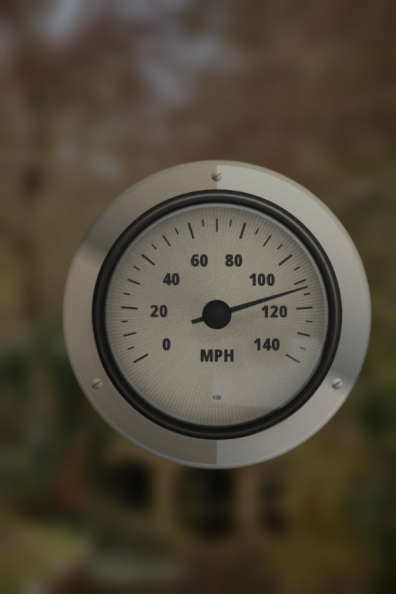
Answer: 112.5 mph
